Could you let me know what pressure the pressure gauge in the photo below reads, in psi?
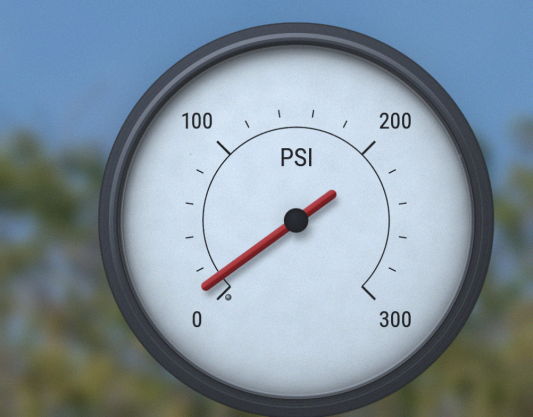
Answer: 10 psi
